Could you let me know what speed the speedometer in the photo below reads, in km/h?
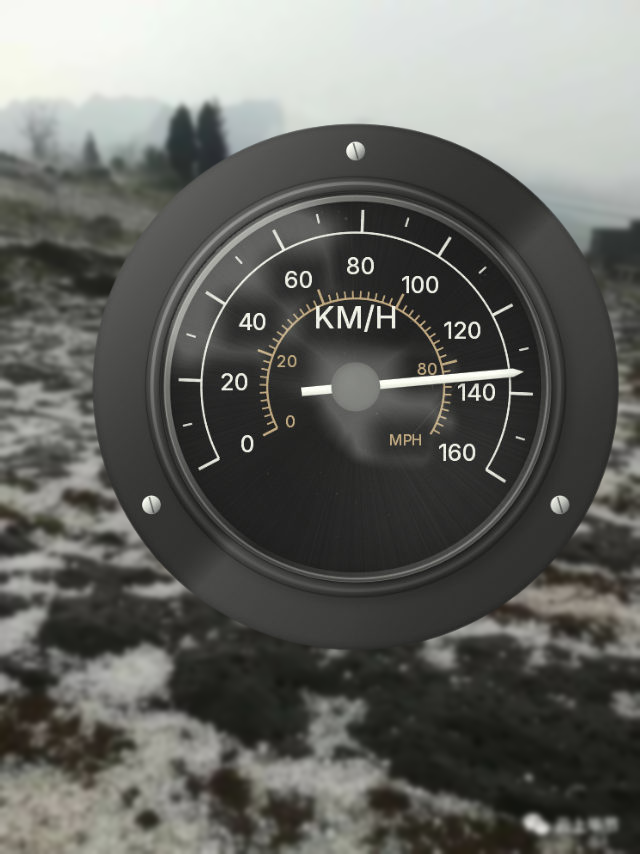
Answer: 135 km/h
